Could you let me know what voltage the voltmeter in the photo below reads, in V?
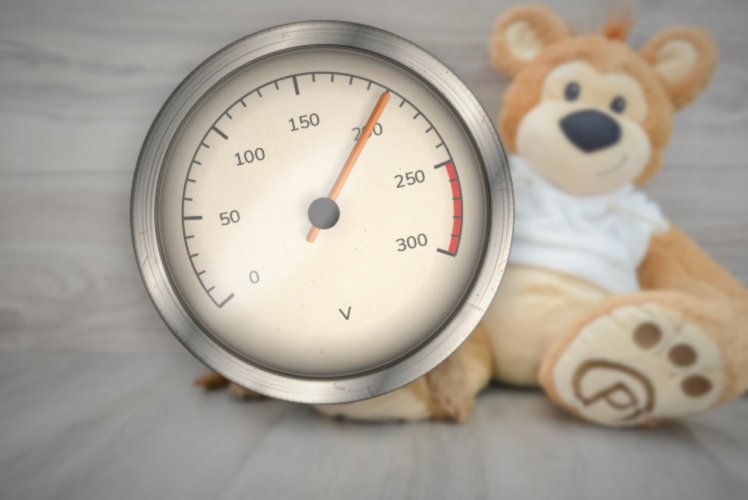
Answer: 200 V
